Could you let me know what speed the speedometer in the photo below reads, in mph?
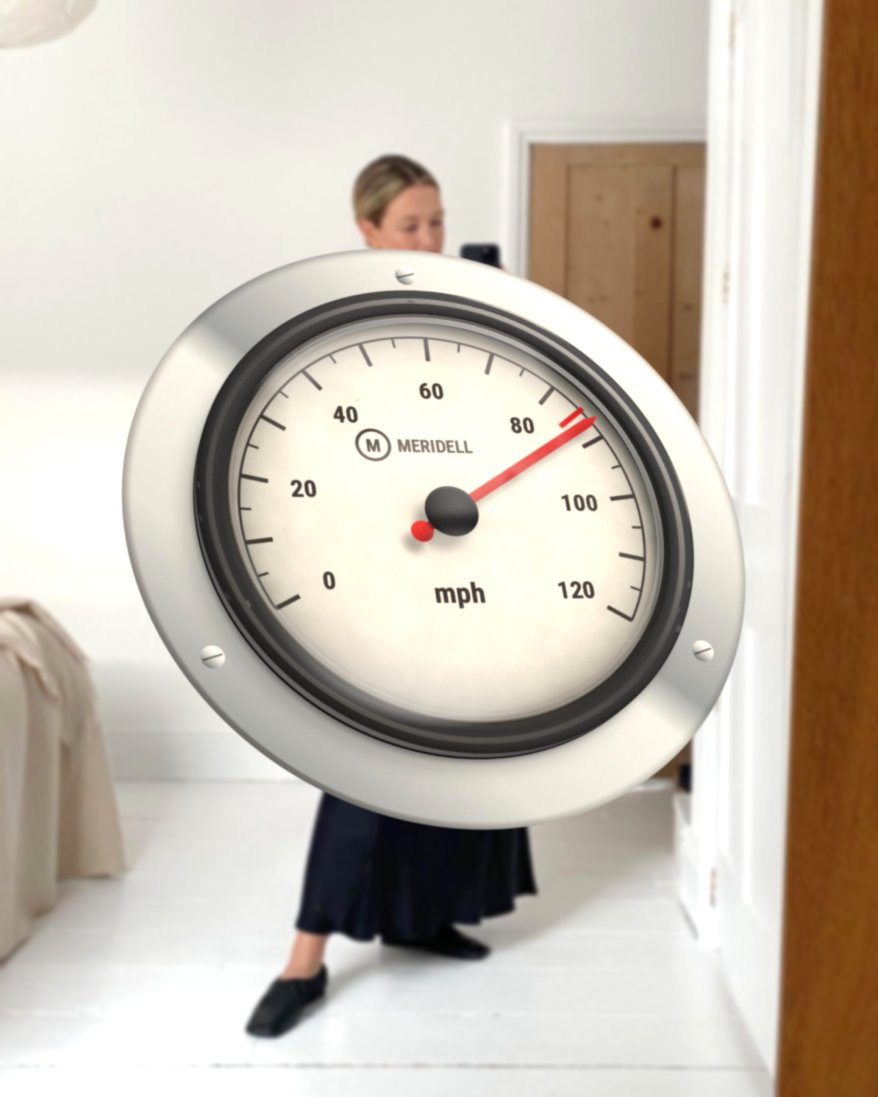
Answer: 87.5 mph
